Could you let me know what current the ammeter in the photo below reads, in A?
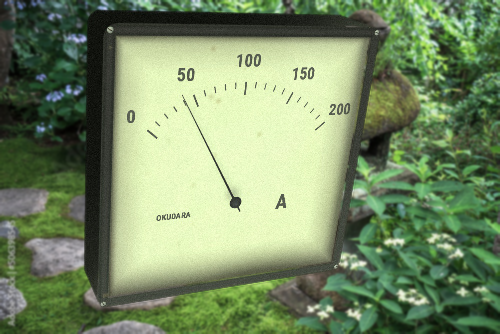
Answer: 40 A
